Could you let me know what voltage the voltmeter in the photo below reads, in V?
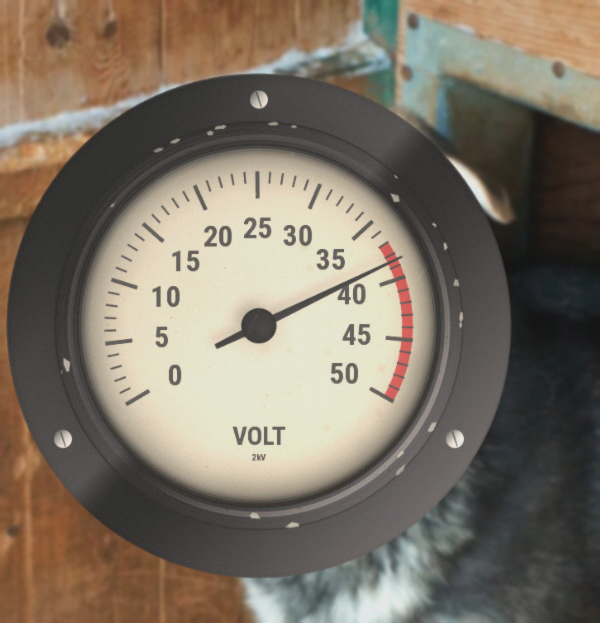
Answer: 38.5 V
